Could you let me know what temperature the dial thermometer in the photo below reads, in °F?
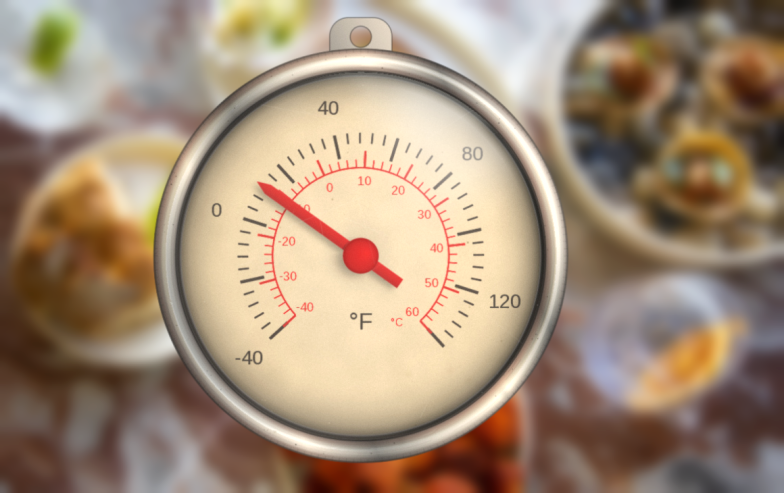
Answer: 12 °F
